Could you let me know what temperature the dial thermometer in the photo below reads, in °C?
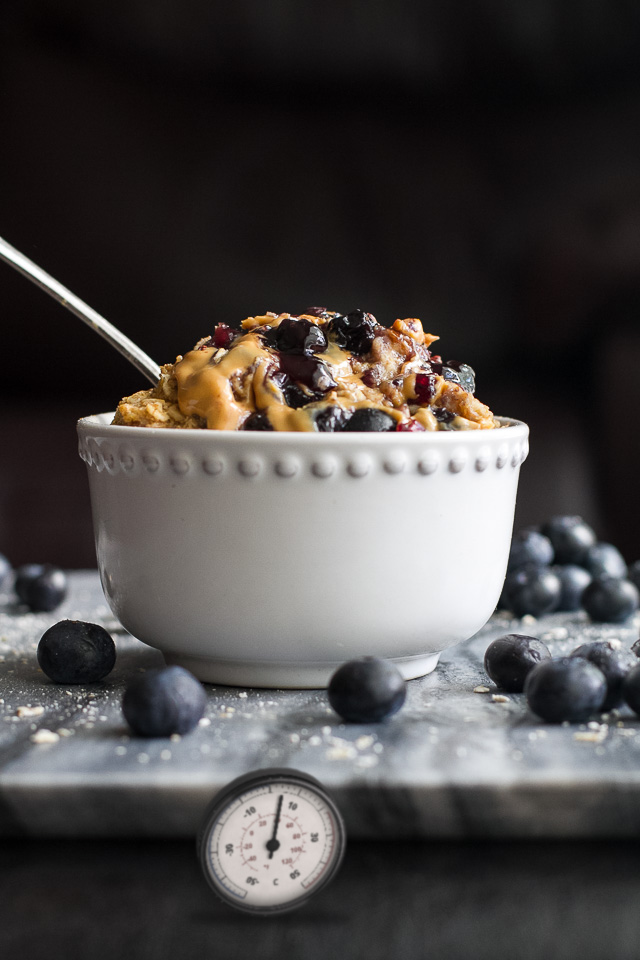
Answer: 4 °C
